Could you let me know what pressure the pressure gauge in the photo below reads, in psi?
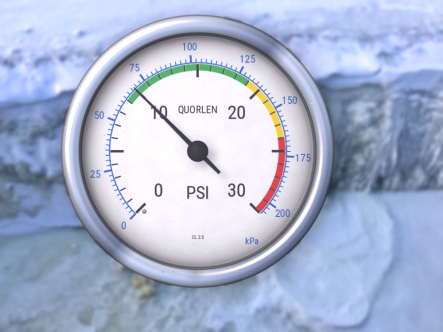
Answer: 10 psi
